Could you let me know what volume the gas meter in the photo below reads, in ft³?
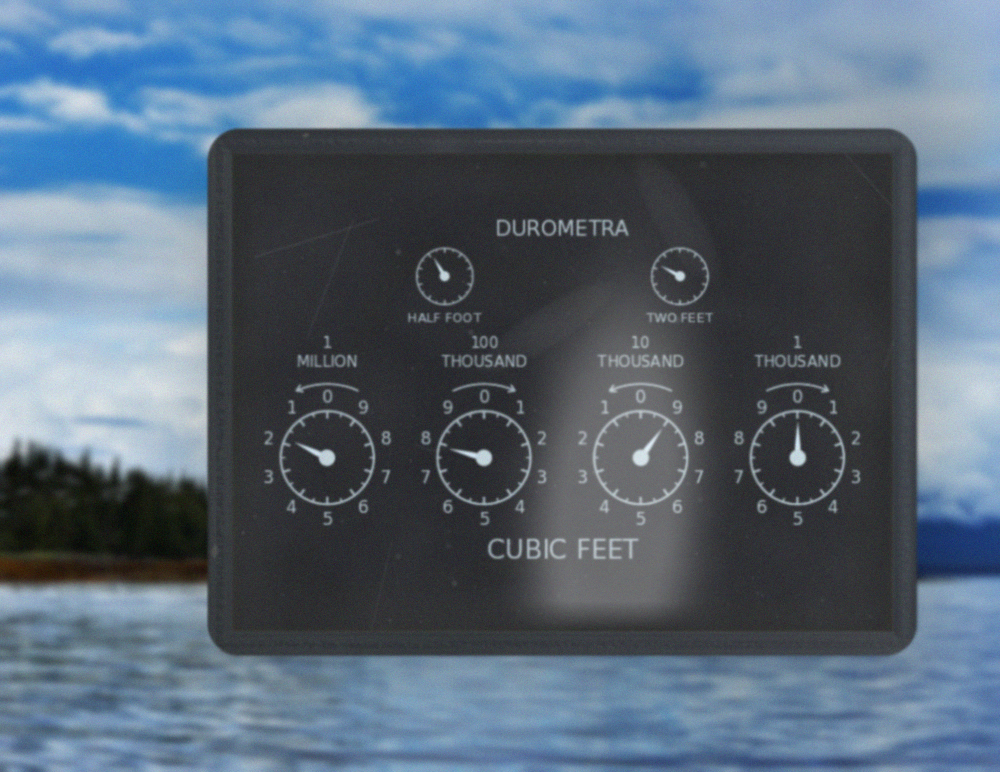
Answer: 179000 ft³
